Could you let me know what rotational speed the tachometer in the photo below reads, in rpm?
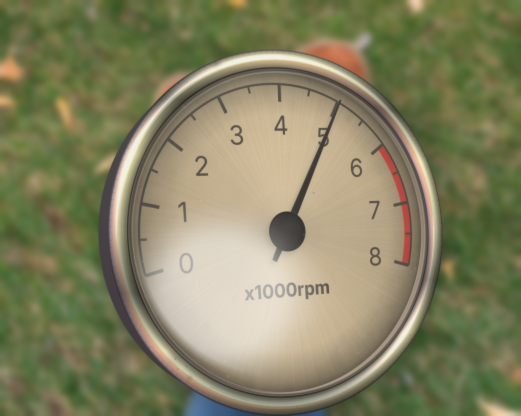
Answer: 5000 rpm
